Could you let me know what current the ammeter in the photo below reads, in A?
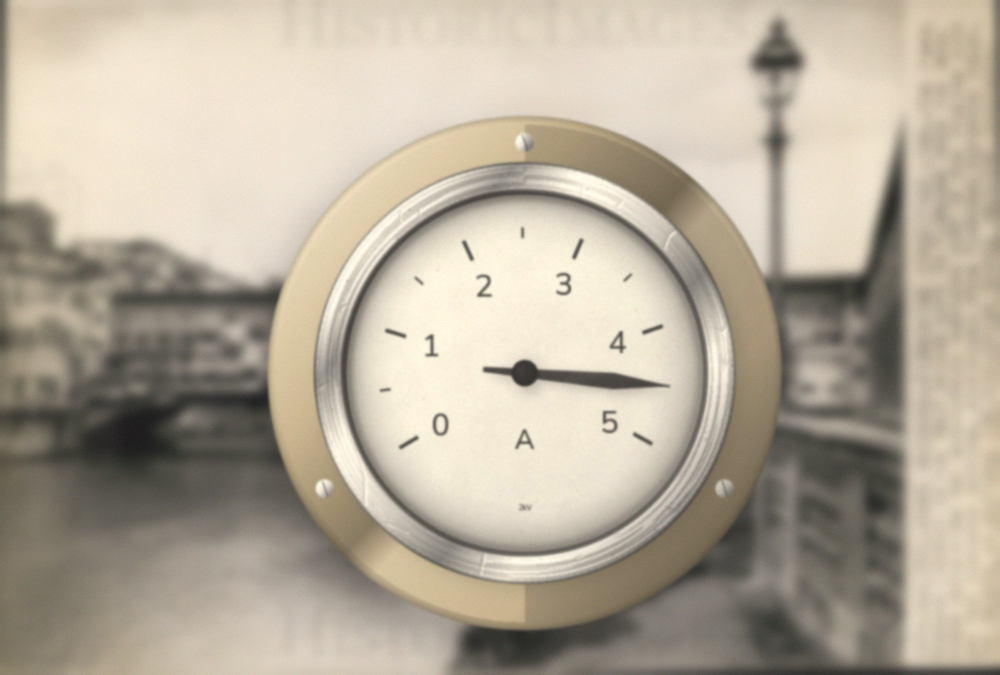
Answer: 4.5 A
